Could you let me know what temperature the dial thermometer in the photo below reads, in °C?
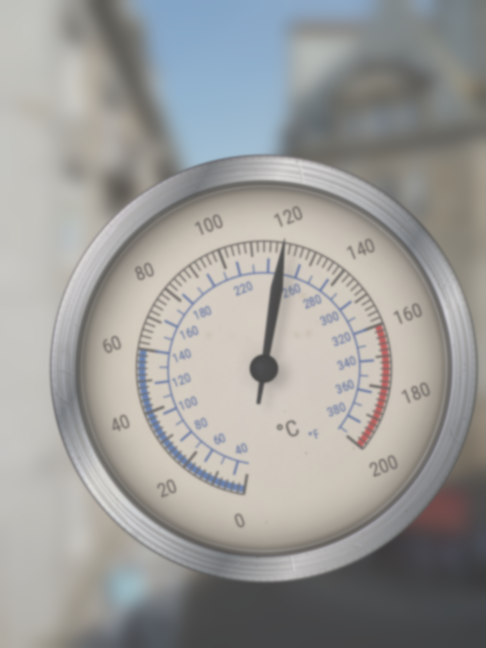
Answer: 120 °C
